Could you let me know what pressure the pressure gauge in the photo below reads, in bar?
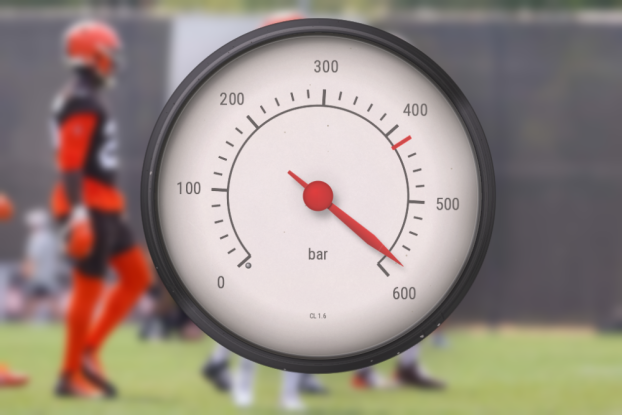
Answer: 580 bar
